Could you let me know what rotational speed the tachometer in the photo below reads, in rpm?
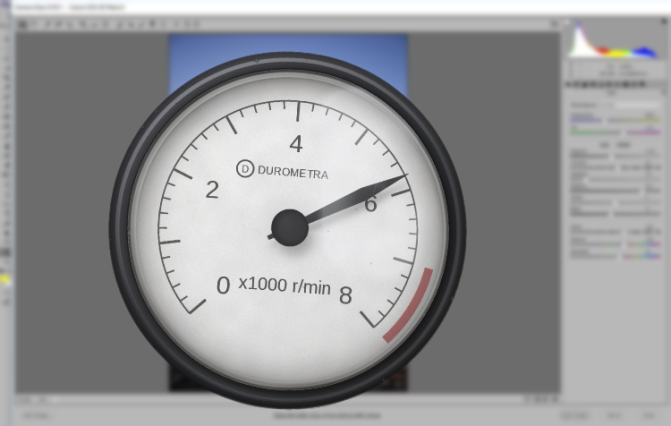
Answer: 5800 rpm
